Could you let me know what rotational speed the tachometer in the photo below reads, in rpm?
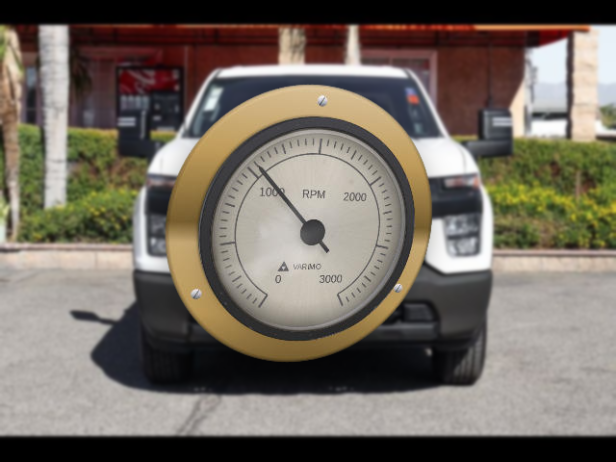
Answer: 1050 rpm
